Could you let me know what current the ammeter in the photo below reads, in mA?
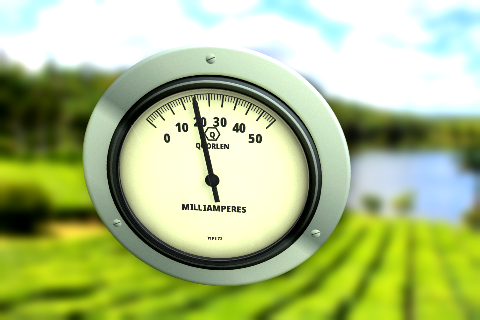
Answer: 20 mA
